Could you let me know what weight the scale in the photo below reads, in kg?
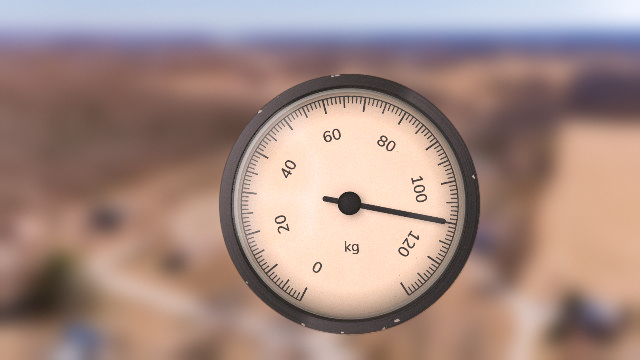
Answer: 110 kg
